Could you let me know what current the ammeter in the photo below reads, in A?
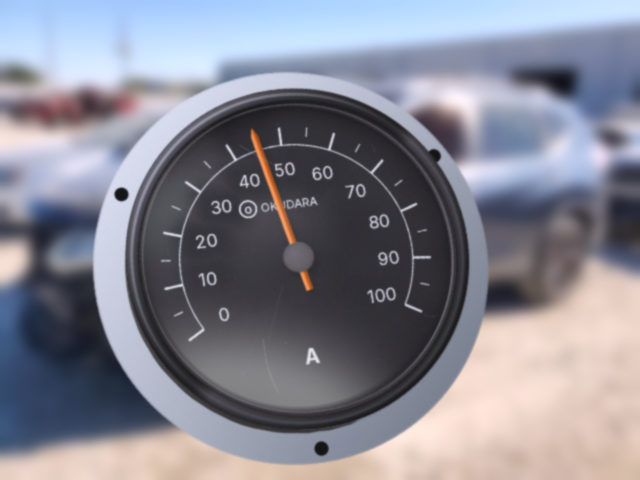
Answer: 45 A
